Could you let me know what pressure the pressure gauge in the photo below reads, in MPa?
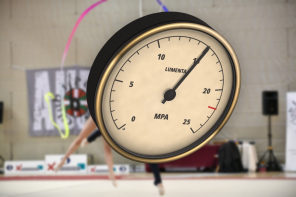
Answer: 15 MPa
